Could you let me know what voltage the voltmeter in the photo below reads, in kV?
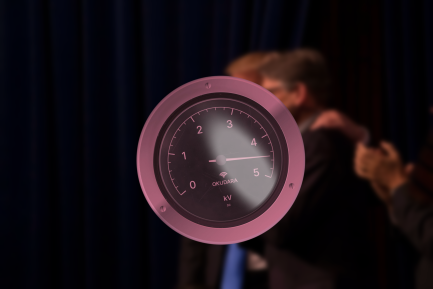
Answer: 4.5 kV
